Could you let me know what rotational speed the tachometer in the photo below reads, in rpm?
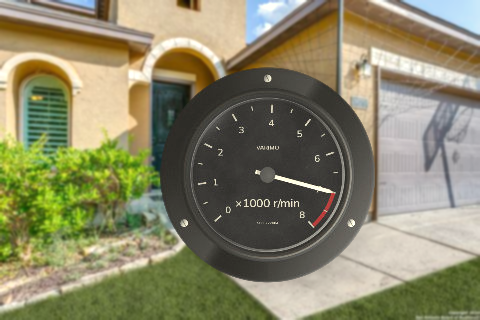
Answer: 7000 rpm
